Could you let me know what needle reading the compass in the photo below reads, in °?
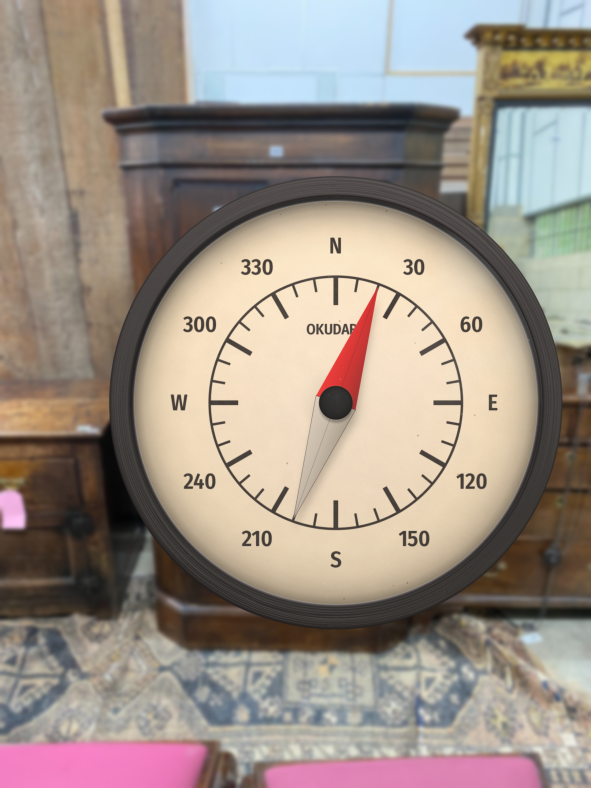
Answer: 20 °
